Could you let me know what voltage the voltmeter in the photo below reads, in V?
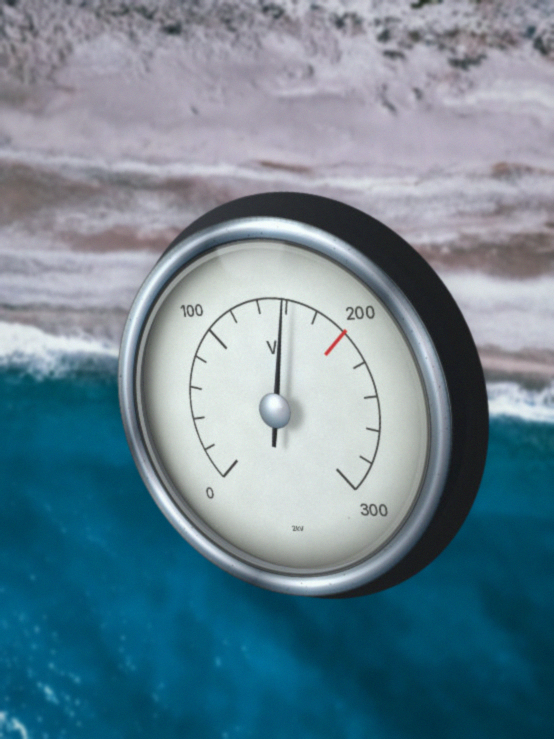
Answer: 160 V
